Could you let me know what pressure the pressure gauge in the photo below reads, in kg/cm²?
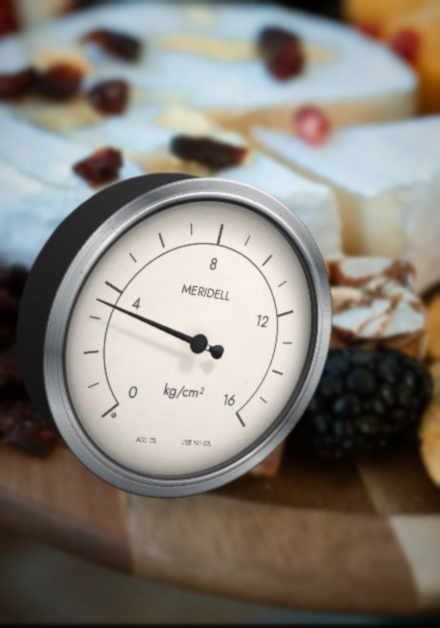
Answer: 3.5 kg/cm²
